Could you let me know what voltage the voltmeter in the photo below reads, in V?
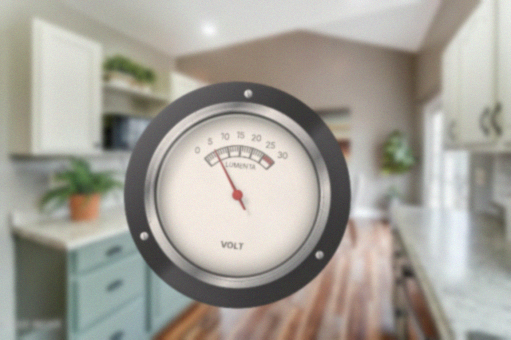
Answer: 5 V
